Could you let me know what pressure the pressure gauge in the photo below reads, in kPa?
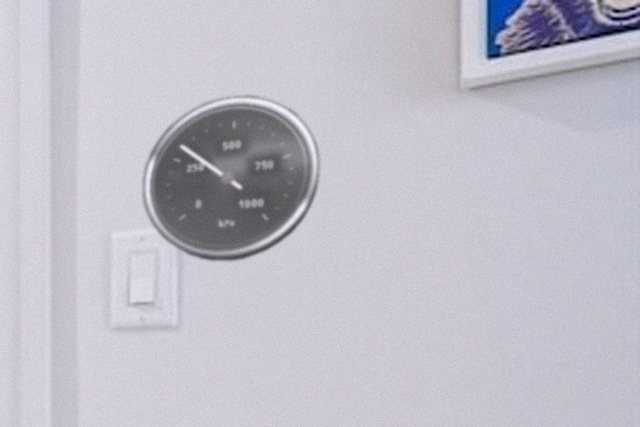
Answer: 300 kPa
